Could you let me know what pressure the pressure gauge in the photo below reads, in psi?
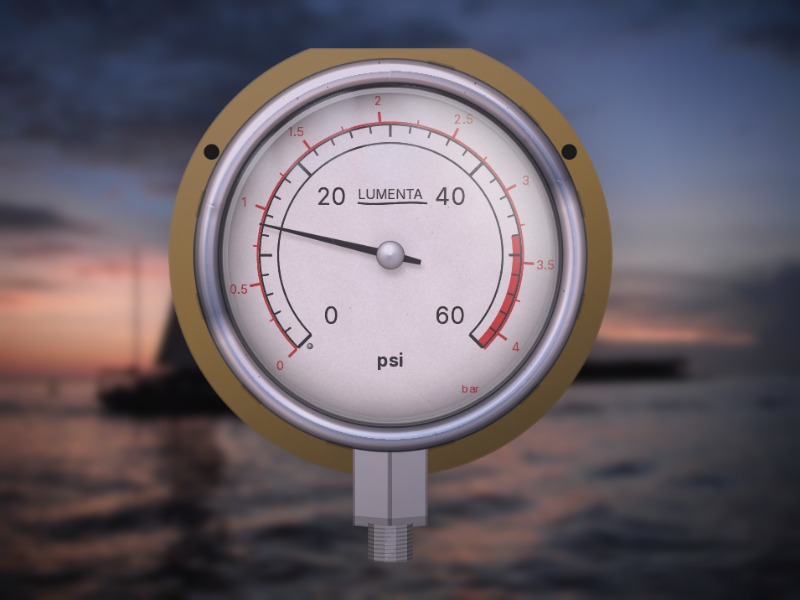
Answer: 13 psi
